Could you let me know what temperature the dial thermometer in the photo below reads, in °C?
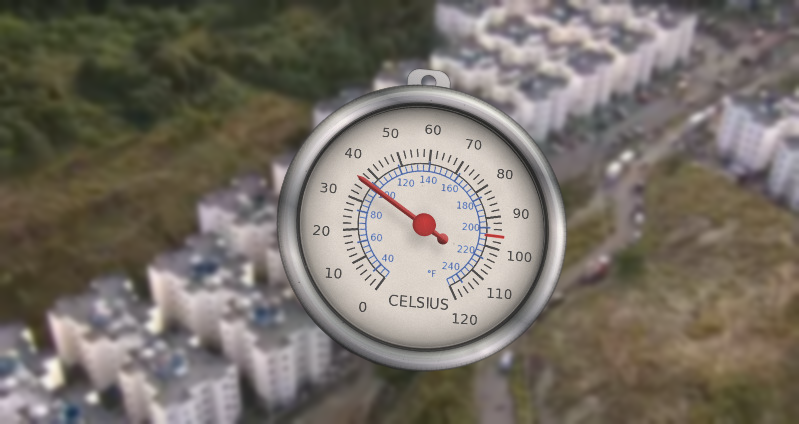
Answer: 36 °C
